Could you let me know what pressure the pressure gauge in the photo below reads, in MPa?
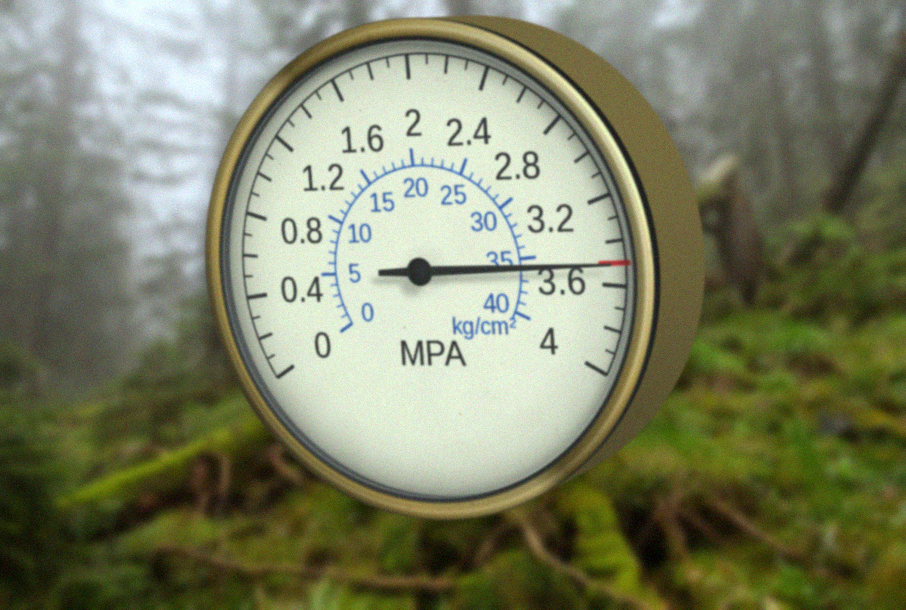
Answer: 3.5 MPa
